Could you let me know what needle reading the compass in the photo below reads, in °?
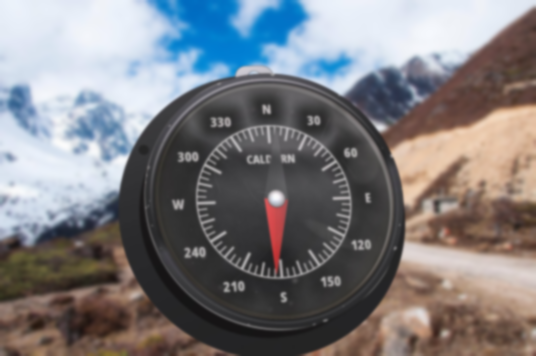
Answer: 185 °
